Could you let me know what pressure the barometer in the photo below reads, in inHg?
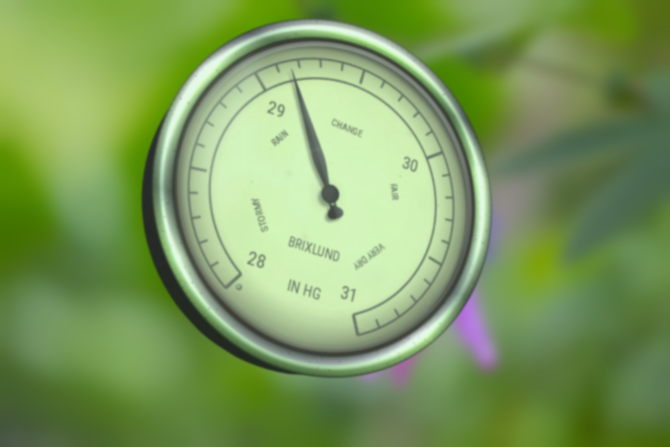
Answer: 29.15 inHg
